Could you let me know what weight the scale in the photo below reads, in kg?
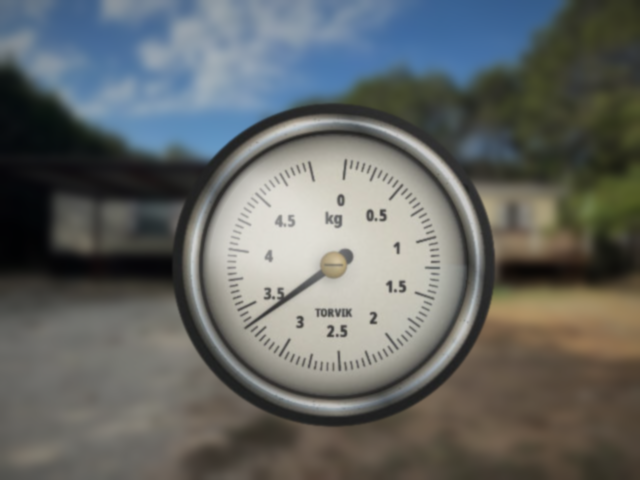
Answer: 3.35 kg
